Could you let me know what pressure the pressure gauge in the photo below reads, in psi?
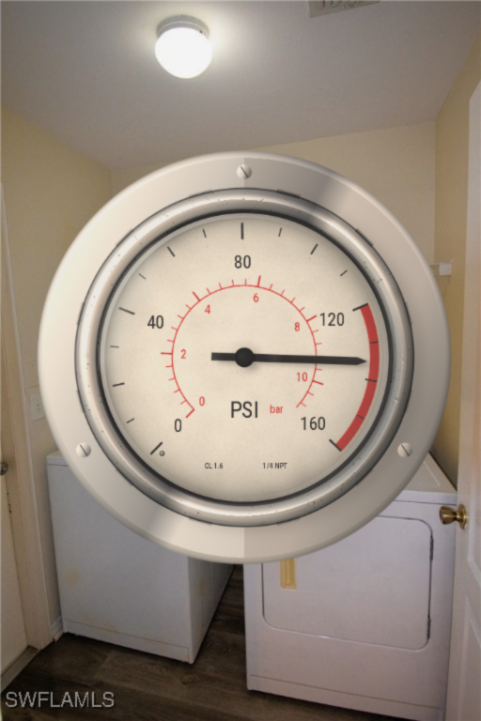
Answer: 135 psi
